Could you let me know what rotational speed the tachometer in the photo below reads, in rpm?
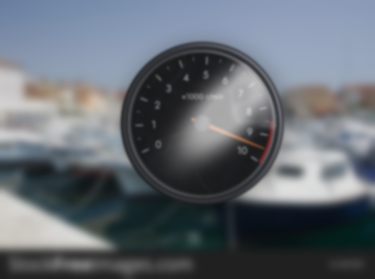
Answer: 9500 rpm
